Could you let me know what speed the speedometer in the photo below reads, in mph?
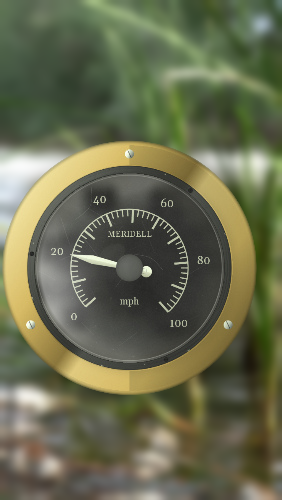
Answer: 20 mph
